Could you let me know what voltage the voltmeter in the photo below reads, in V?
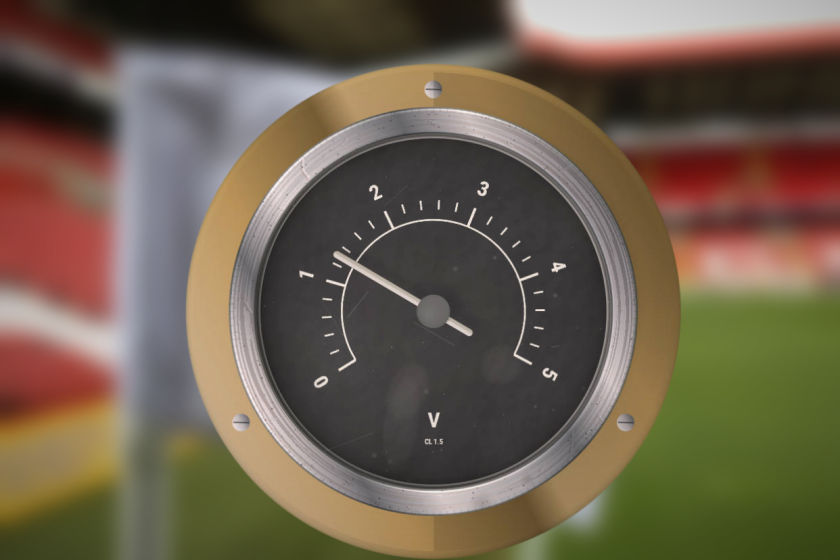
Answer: 1.3 V
